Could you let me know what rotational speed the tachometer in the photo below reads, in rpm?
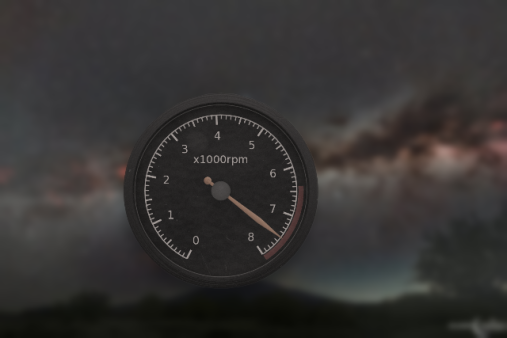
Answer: 7500 rpm
